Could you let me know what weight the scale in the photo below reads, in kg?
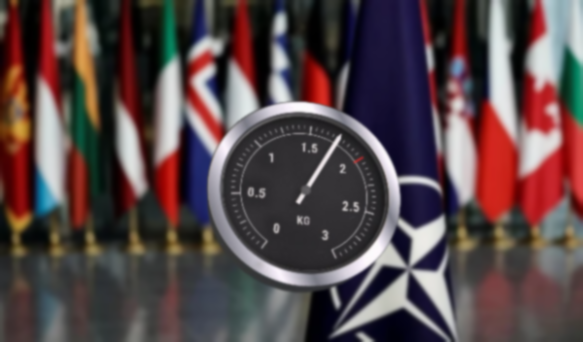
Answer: 1.75 kg
